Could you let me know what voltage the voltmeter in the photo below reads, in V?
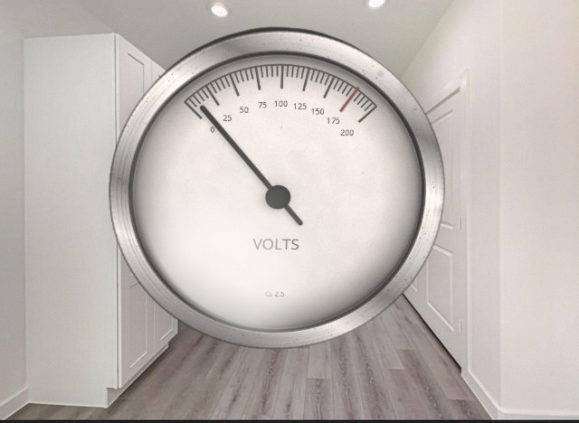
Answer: 10 V
